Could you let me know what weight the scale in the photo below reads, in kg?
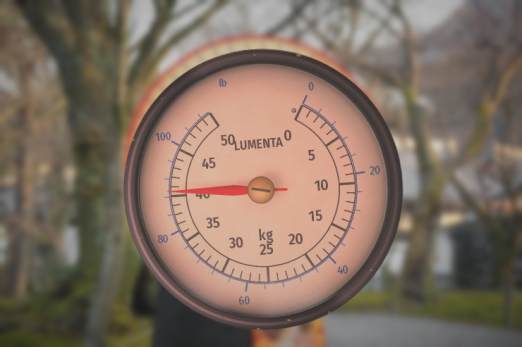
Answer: 40.5 kg
